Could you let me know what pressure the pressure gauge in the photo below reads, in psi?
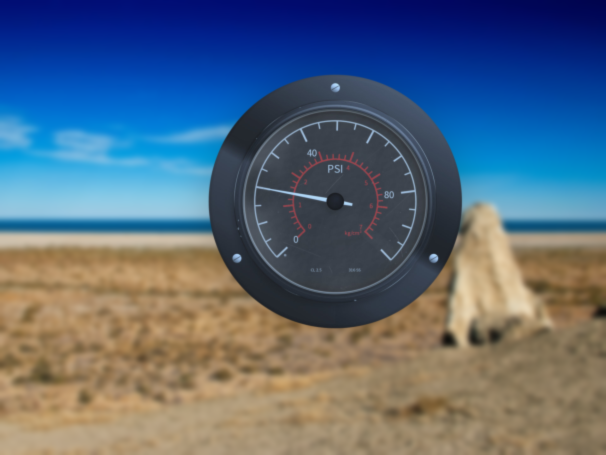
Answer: 20 psi
